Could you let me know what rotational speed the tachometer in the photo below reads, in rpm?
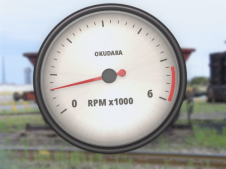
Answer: 600 rpm
